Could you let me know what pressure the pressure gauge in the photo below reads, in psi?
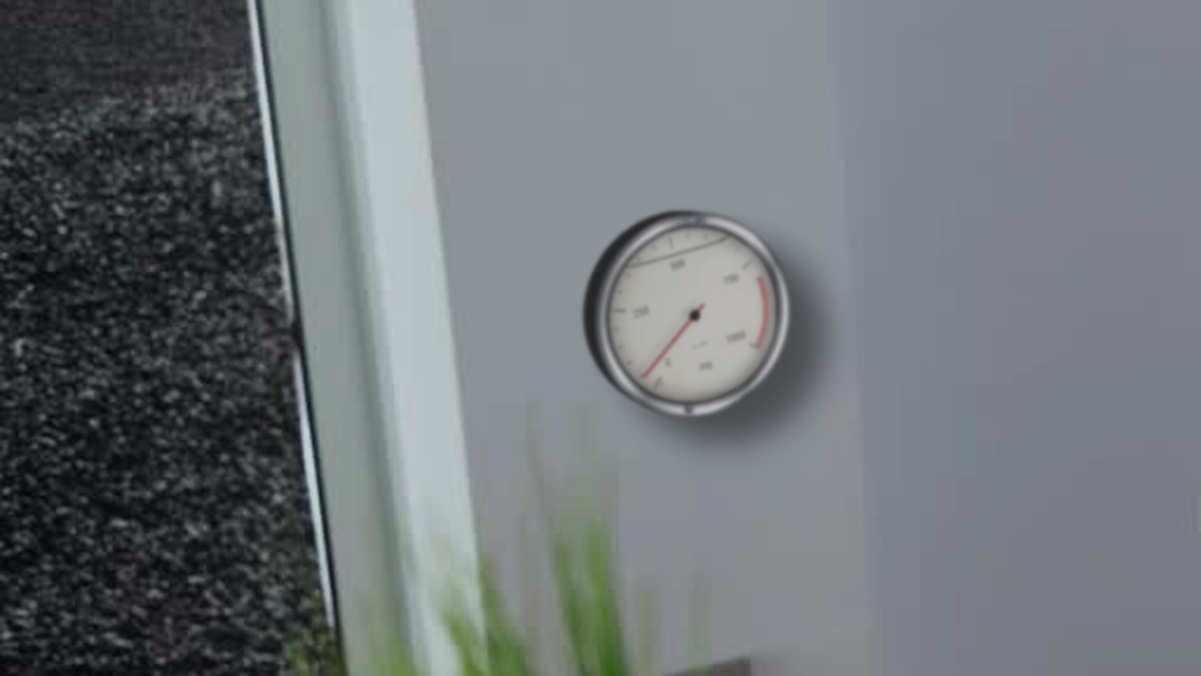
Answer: 50 psi
